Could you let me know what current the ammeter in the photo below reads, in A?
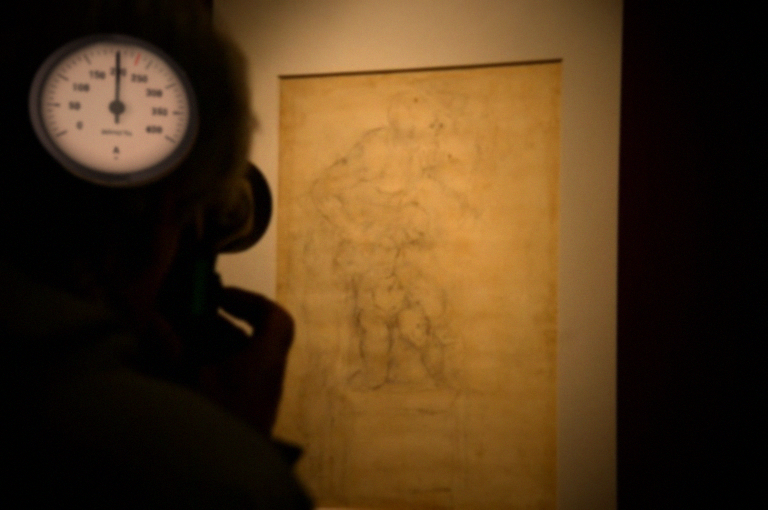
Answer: 200 A
